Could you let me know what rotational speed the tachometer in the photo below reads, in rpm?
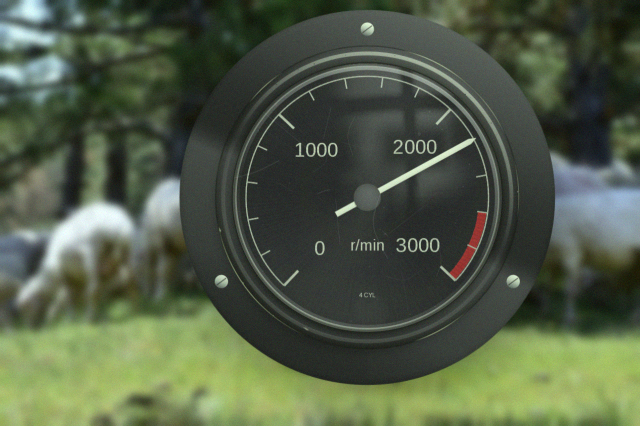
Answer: 2200 rpm
